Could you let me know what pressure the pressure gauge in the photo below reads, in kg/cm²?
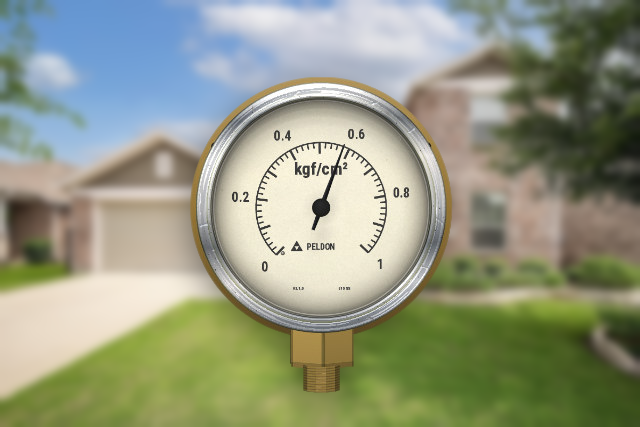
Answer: 0.58 kg/cm²
